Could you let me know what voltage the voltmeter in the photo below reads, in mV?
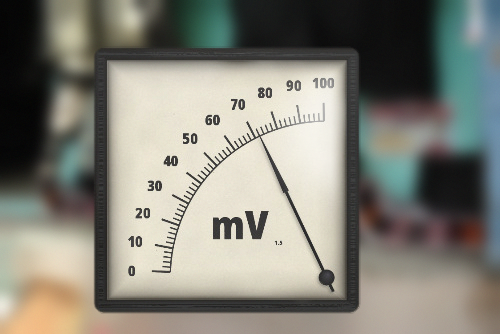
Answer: 72 mV
